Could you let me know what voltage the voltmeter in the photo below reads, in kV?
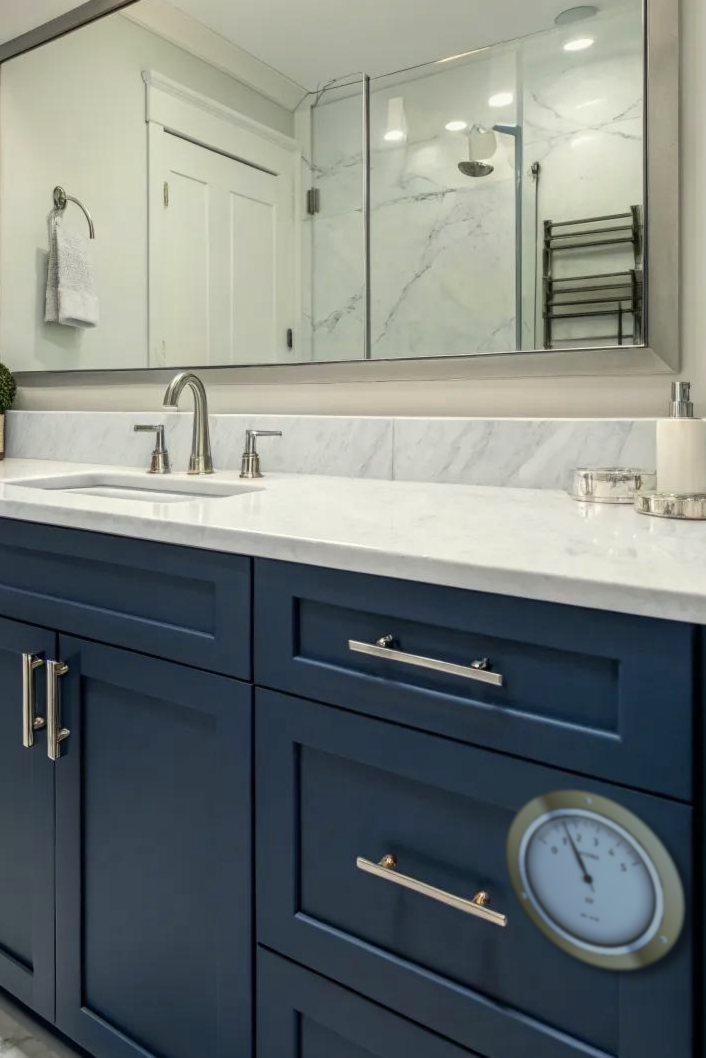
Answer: 1.5 kV
